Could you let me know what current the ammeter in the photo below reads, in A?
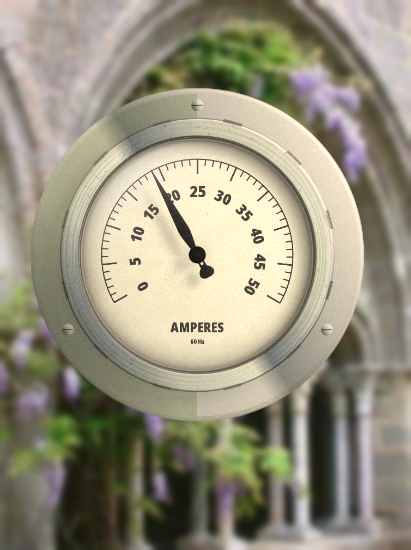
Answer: 19 A
